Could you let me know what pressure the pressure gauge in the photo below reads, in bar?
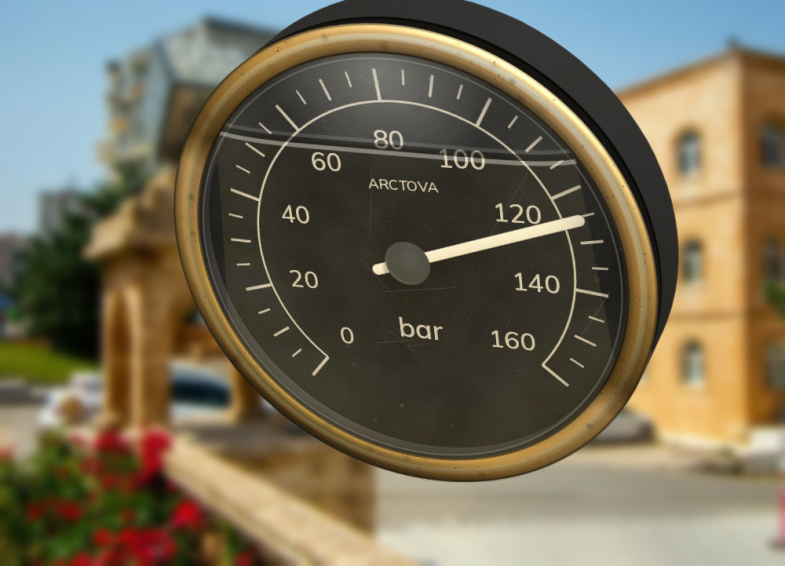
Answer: 125 bar
